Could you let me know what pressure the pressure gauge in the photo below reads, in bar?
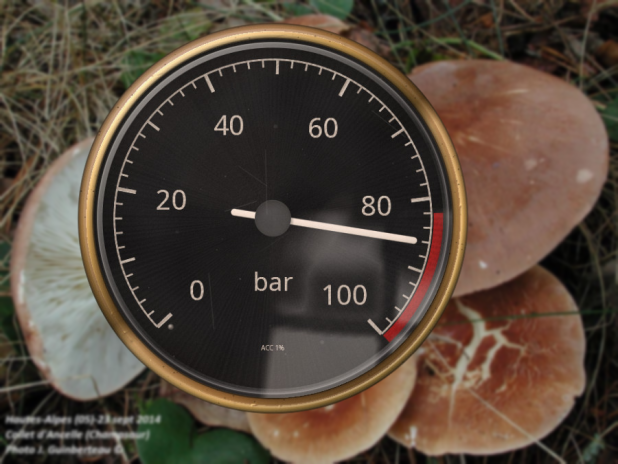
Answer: 86 bar
